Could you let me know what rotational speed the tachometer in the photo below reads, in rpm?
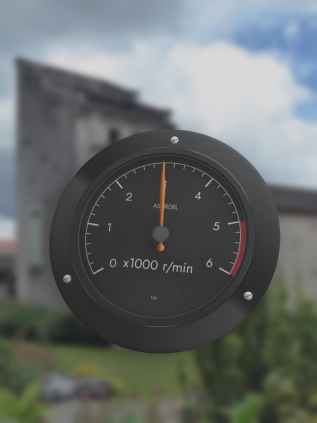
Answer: 3000 rpm
